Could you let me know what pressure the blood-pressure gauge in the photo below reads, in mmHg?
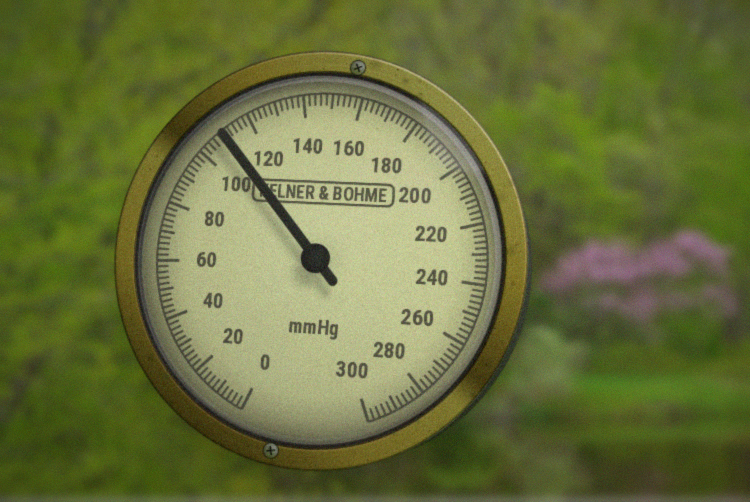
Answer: 110 mmHg
